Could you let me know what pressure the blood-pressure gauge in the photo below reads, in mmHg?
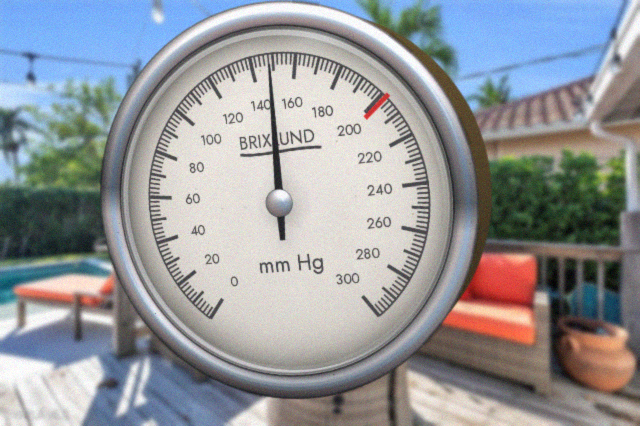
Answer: 150 mmHg
